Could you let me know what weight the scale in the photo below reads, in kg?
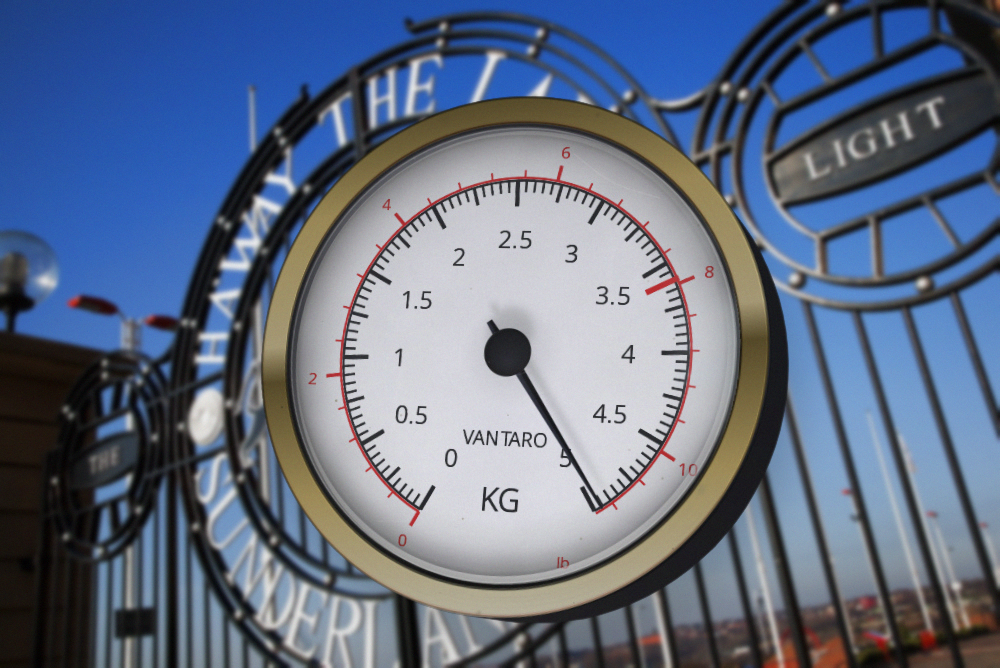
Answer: 4.95 kg
